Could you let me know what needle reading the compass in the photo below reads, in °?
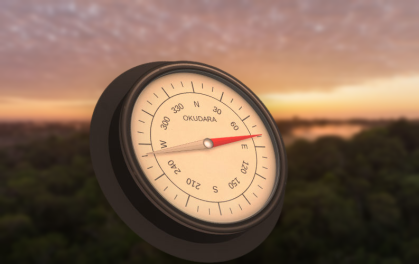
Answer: 80 °
